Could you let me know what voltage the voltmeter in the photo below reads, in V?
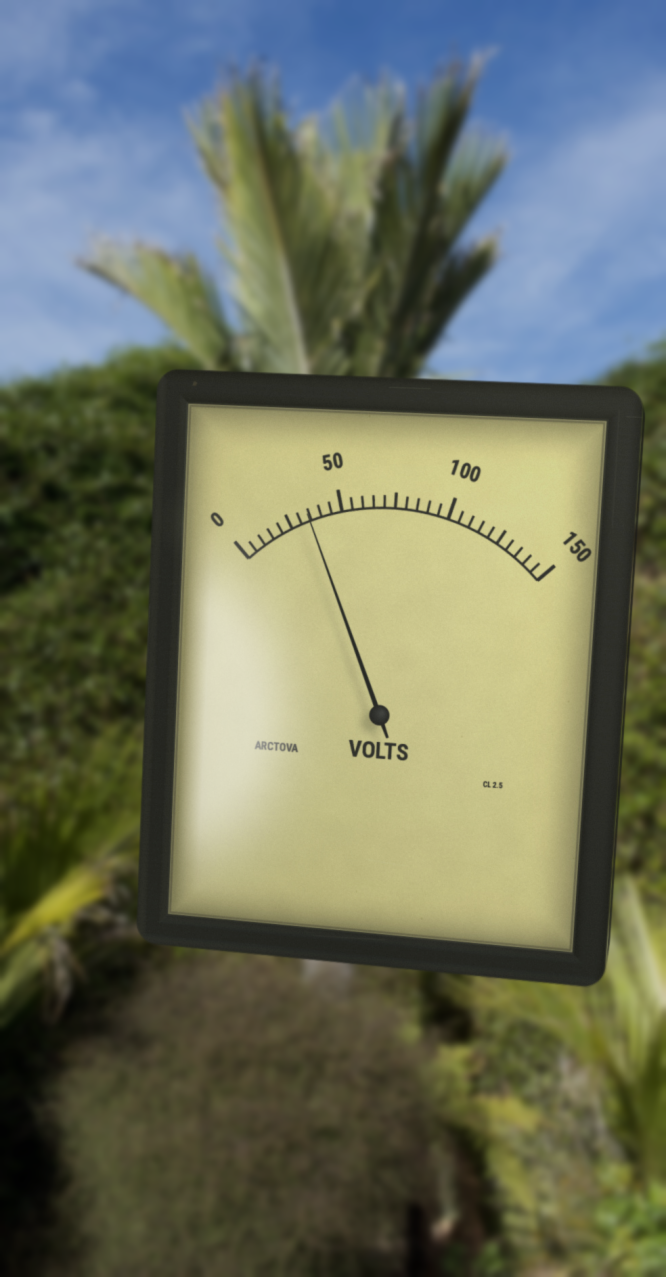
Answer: 35 V
